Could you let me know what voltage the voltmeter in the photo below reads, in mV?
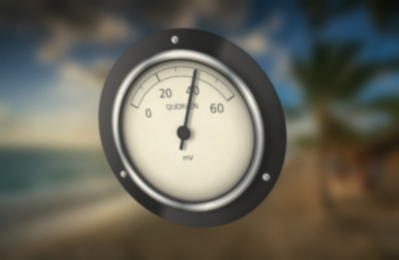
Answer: 40 mV
